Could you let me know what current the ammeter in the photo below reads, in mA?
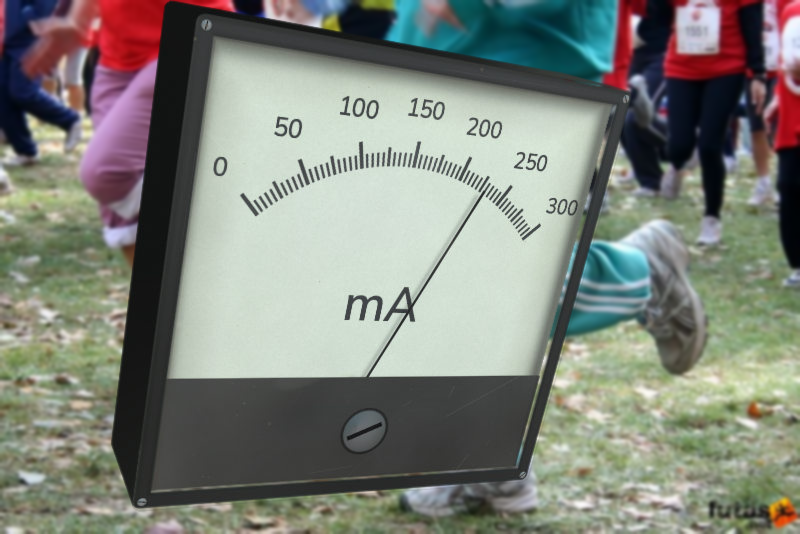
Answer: 225 mA
